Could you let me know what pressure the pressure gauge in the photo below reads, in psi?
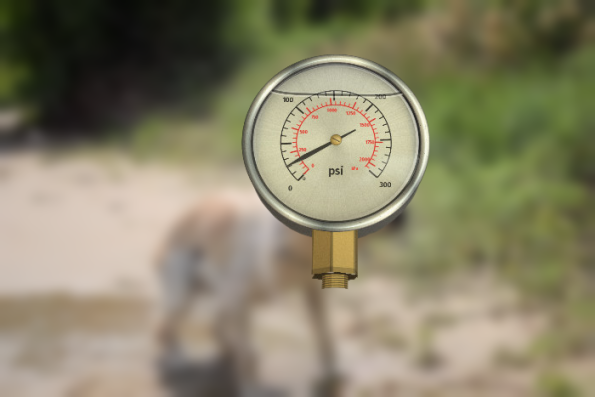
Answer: 20 psi
